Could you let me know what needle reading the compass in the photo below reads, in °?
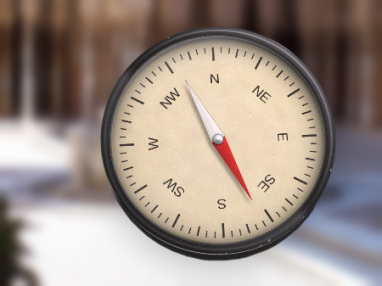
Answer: 155 °
